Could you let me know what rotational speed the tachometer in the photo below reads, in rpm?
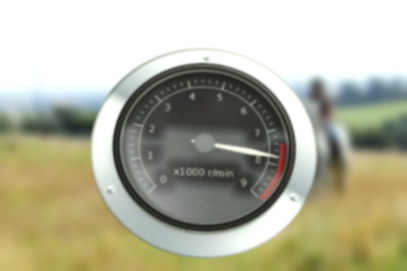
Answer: 7800 rpm
